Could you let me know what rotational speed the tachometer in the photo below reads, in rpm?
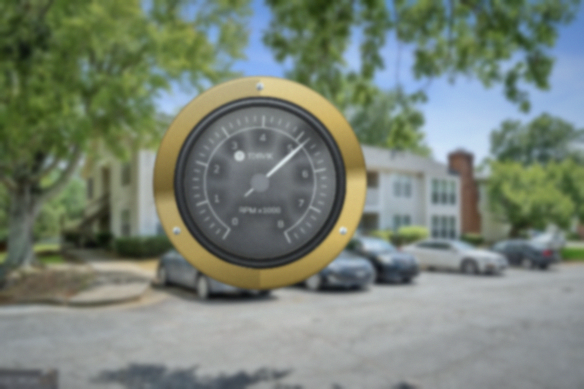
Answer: 5200 rpm
